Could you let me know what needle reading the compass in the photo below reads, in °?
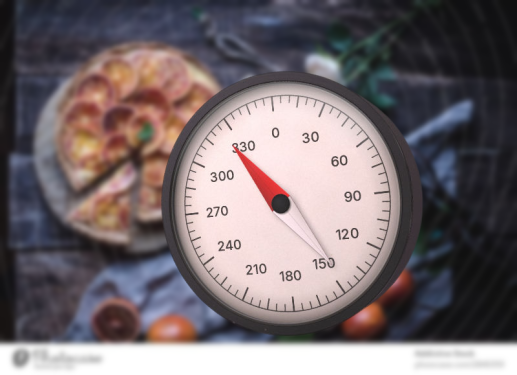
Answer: 325 °
